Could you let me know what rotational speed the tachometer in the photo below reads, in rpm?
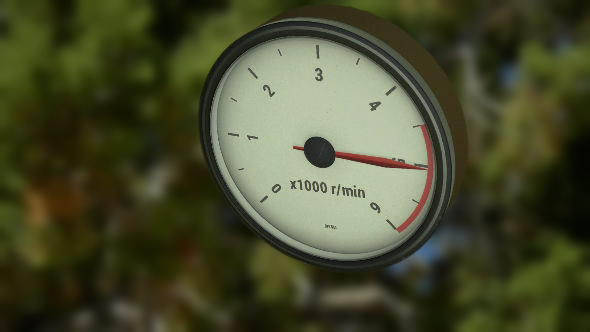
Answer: 5000 rpm
